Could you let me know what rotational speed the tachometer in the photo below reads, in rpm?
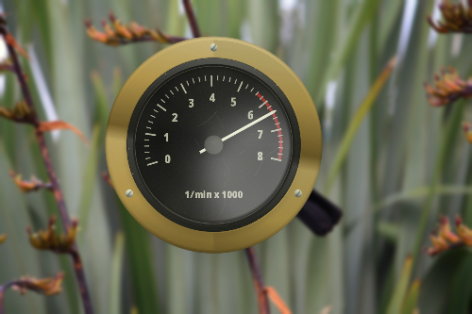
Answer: 6400 rpm
